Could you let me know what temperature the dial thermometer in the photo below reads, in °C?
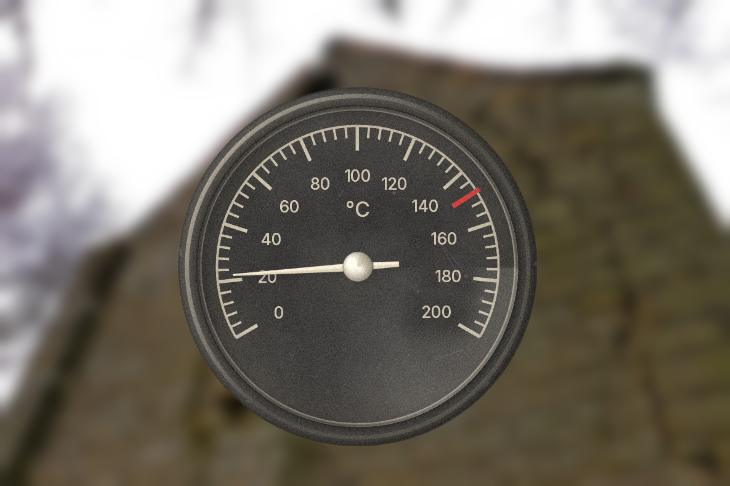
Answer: 22 °C
